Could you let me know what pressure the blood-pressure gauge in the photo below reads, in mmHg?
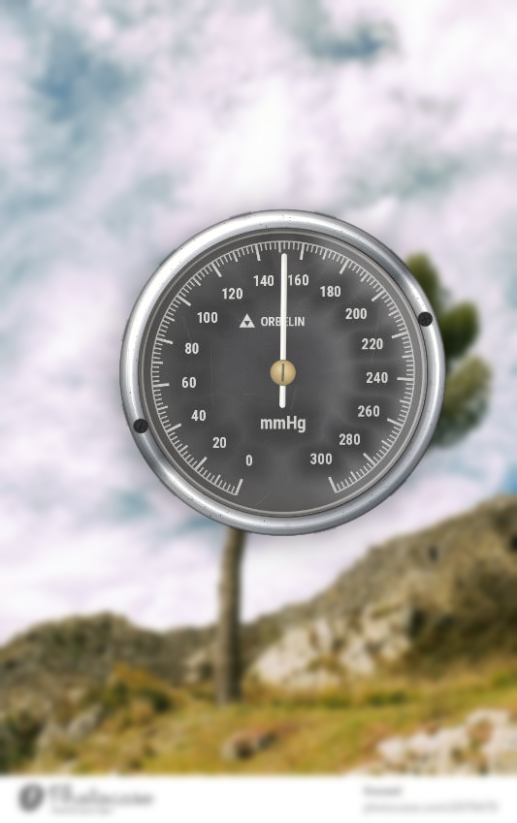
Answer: 152 mmHg
